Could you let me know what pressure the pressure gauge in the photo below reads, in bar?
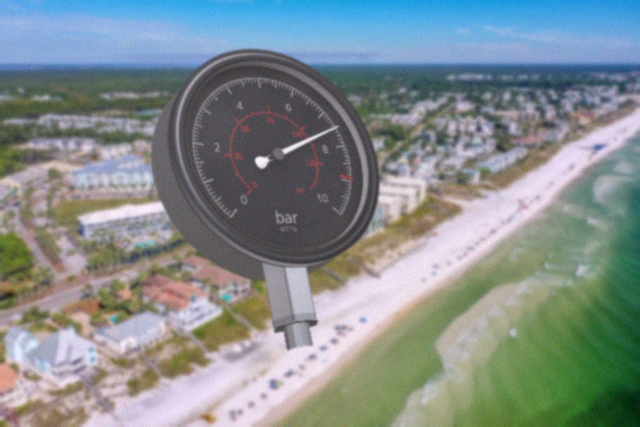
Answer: 7.5 bar
